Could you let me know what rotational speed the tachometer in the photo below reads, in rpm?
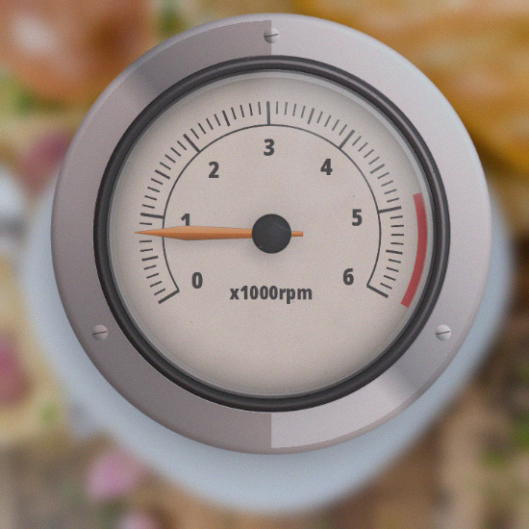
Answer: 800 rpm
